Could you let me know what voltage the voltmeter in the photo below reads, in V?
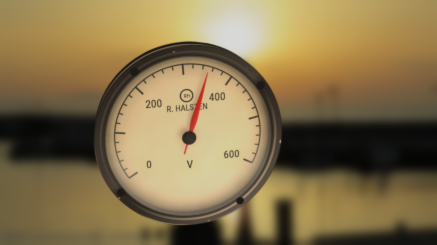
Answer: 350 V
